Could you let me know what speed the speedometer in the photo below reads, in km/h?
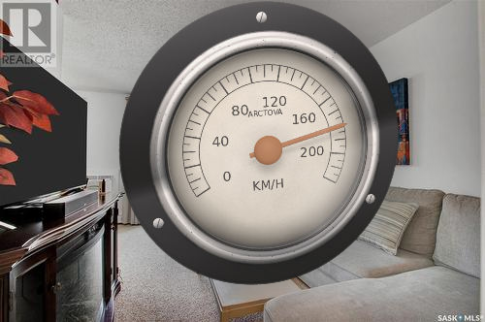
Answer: 180 km/h
